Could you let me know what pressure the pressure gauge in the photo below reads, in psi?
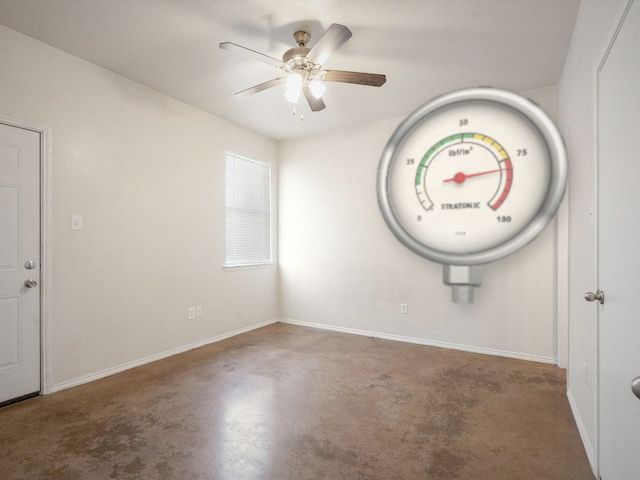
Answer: 80 psi
